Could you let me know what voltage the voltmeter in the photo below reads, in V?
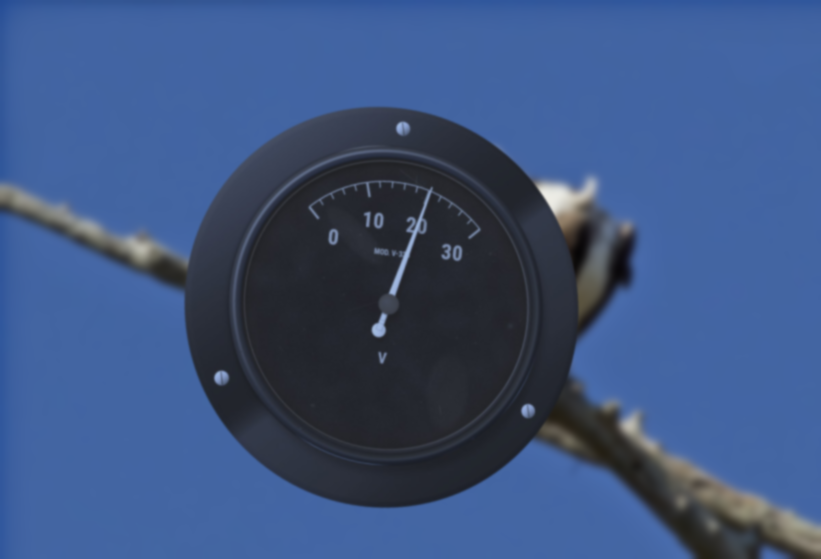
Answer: 20 V
